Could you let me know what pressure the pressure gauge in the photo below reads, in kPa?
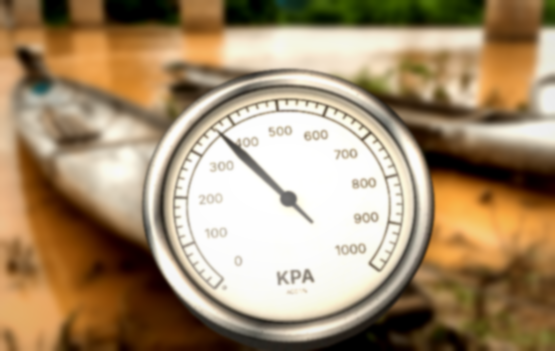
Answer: 360 kPa
